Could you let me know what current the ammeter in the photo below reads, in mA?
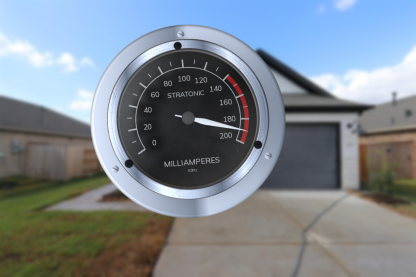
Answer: 190 mA
